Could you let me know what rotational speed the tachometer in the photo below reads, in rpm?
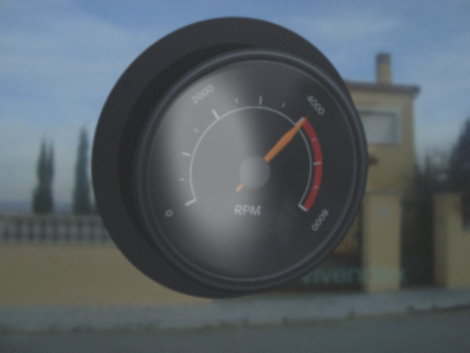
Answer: 4000 rpm
